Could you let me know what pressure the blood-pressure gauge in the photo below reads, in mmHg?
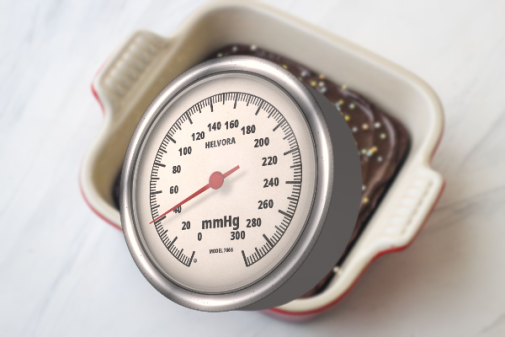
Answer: 40 mmHg
